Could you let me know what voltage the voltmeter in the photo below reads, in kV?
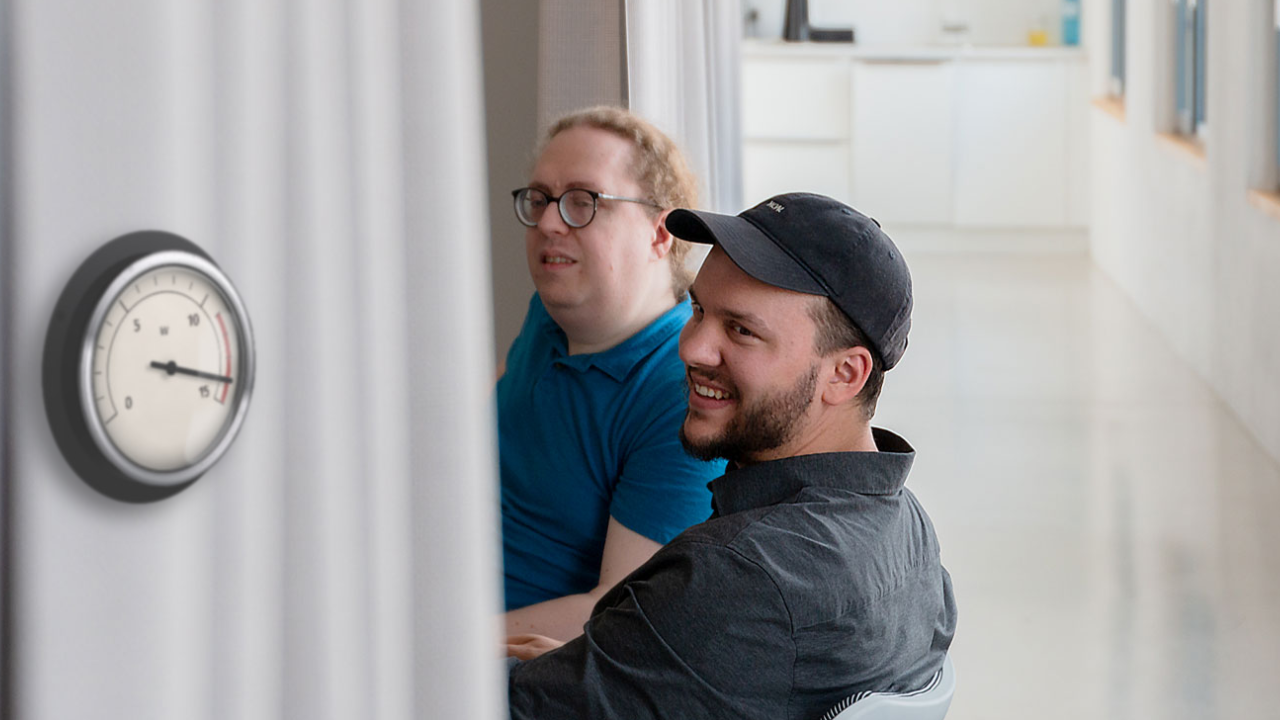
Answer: 14 kV
